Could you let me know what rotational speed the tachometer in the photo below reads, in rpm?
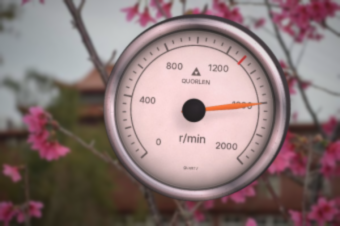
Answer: 1600 rpm
